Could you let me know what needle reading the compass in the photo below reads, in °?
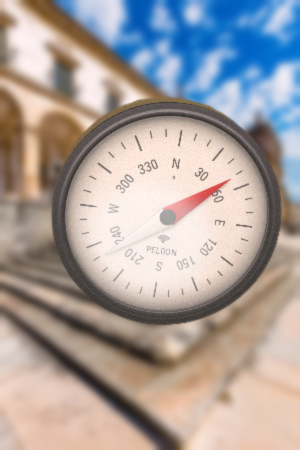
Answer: 50 °
